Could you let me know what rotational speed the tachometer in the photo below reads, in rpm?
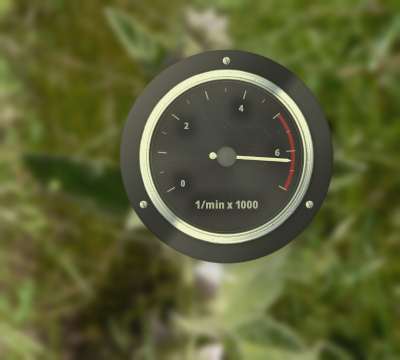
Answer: 6250 rpm
